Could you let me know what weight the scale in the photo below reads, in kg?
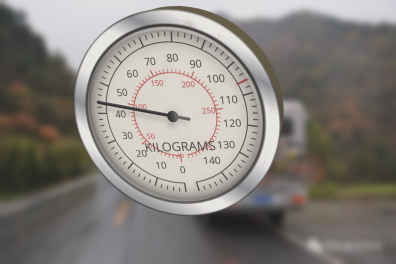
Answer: 44 kg
